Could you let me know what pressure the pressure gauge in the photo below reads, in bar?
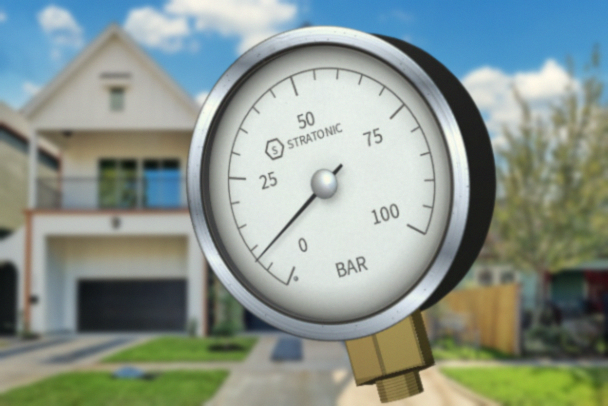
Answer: 7.5 bar
